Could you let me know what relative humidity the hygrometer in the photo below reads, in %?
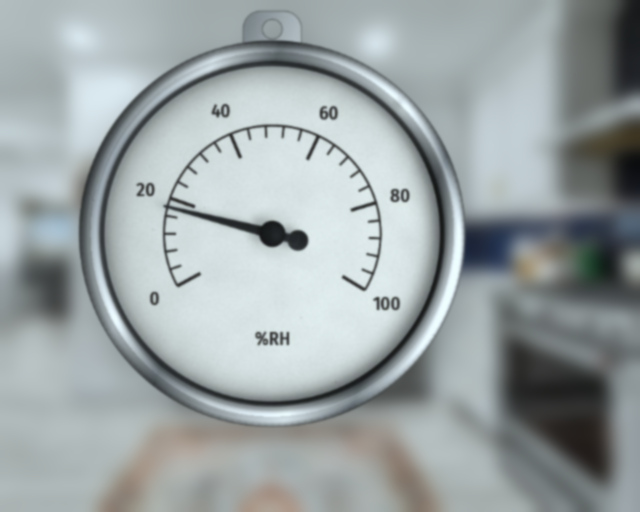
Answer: 18 %
